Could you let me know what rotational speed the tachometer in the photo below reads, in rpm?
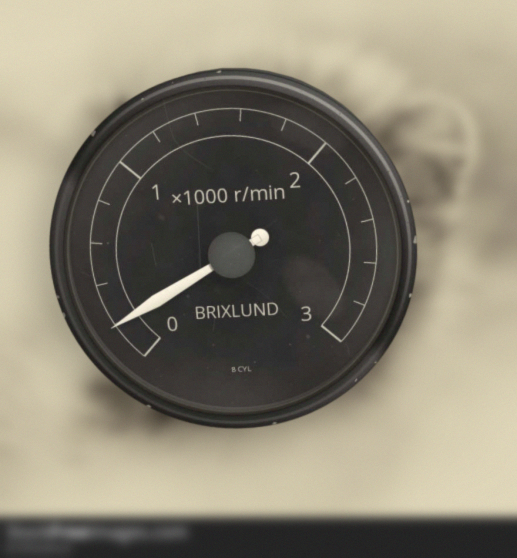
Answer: 200 rpm
